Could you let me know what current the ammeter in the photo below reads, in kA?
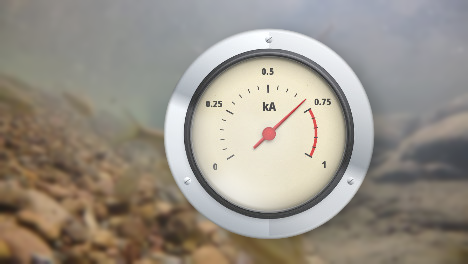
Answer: 0.7 kA
